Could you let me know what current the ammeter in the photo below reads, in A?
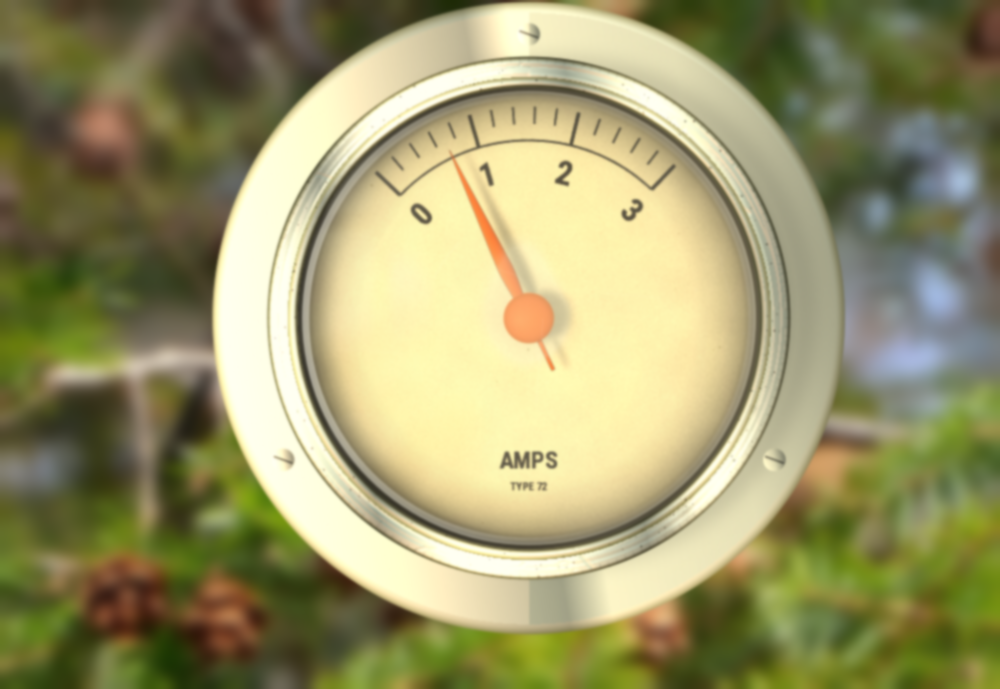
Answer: 0.7 A
